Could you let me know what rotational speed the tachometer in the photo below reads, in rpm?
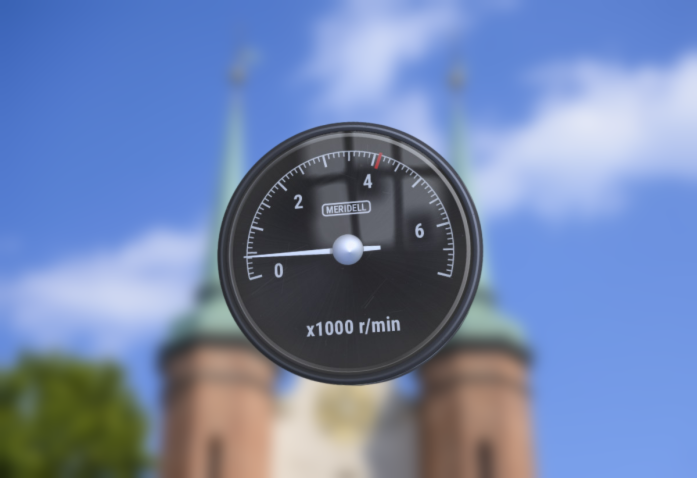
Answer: 400 rpm
